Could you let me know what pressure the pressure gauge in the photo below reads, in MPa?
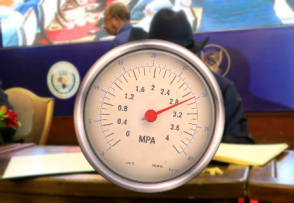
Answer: 2.9 MPa
